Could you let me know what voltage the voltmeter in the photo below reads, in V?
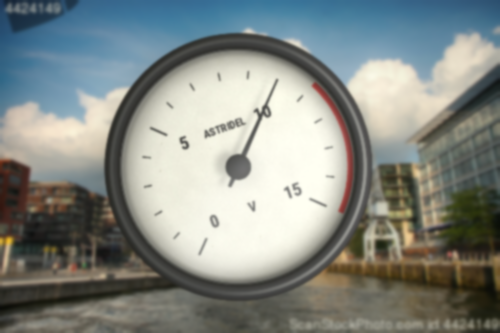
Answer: 10 V
